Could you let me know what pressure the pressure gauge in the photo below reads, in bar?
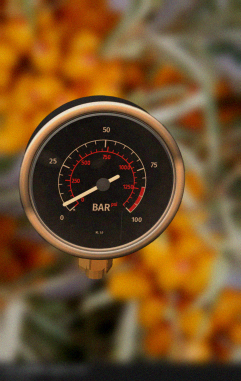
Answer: 5 bar
